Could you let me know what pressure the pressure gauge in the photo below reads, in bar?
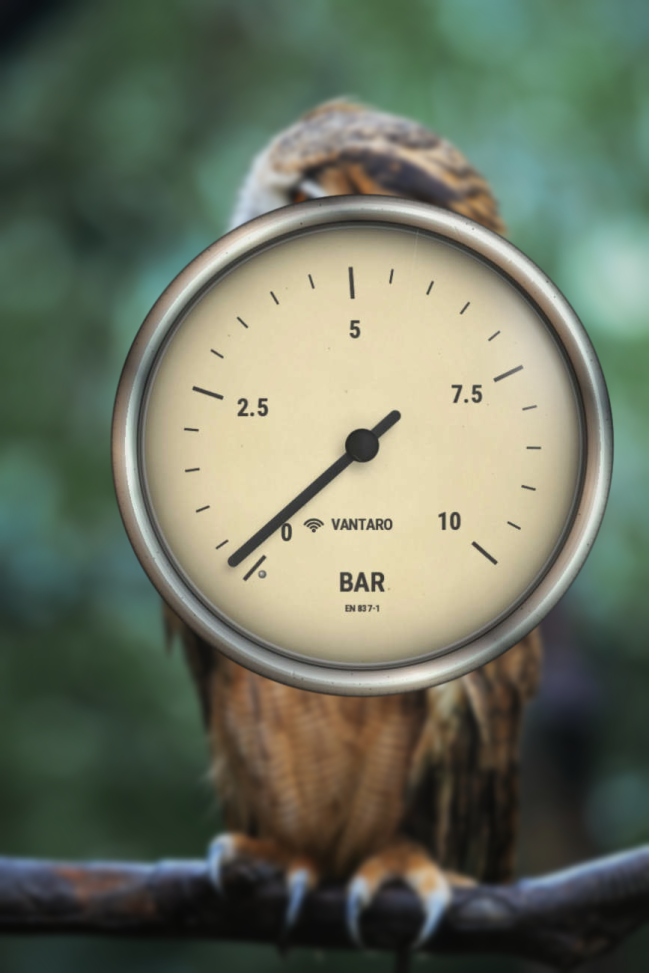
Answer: 0.25 bar
